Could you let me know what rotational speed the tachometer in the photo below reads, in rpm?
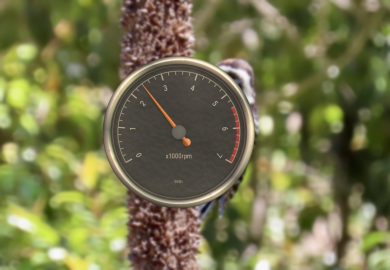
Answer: 2400 rpm
